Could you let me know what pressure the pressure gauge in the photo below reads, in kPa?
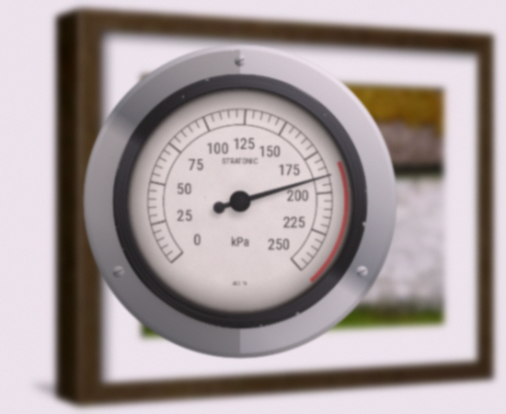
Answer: 190 kPa
